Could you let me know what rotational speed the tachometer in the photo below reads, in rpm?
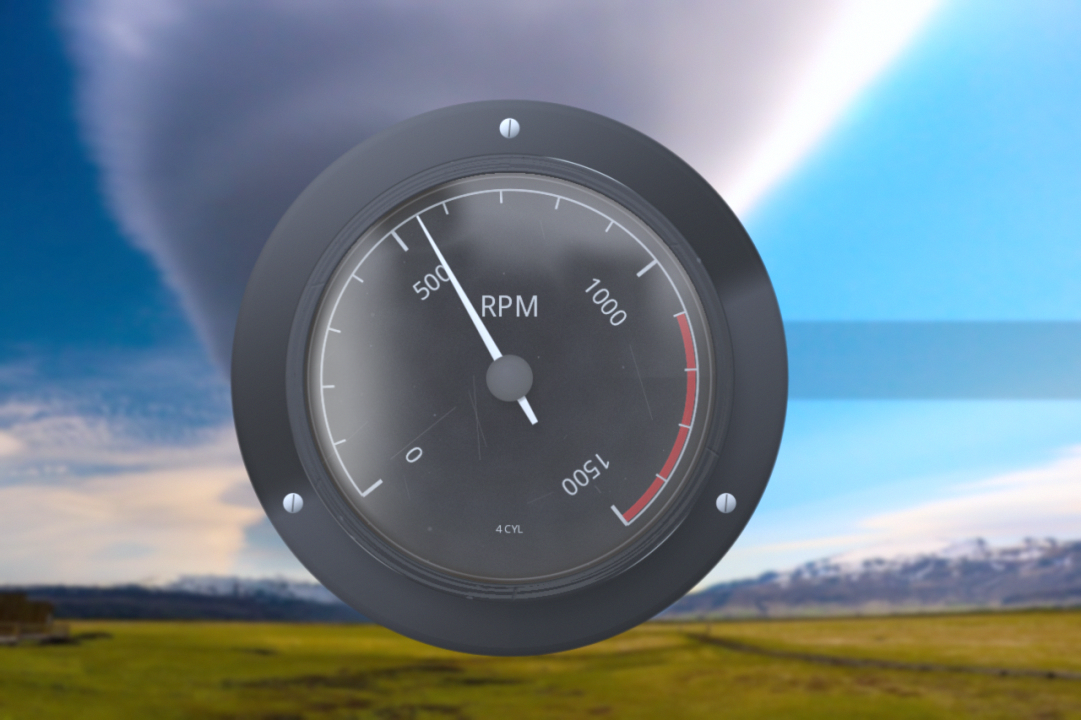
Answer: 550 rpm
